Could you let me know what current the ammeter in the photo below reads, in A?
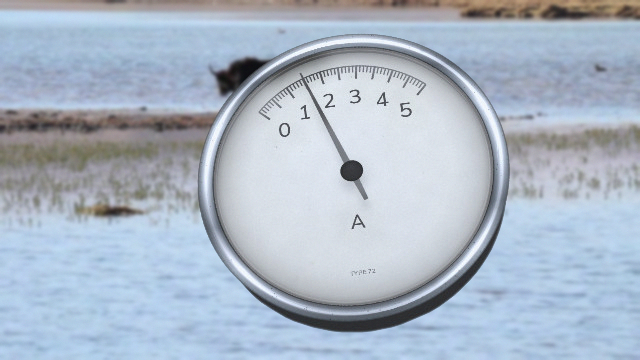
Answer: 1.5 A
